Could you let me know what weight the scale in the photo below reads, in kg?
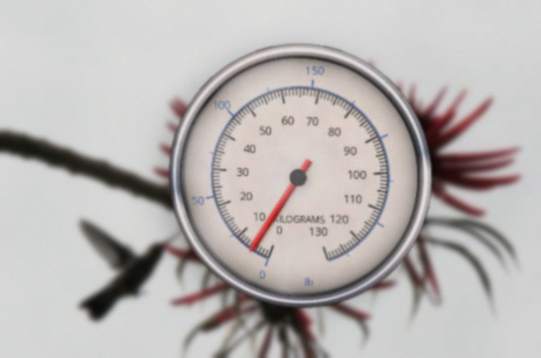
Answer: 5 kg
